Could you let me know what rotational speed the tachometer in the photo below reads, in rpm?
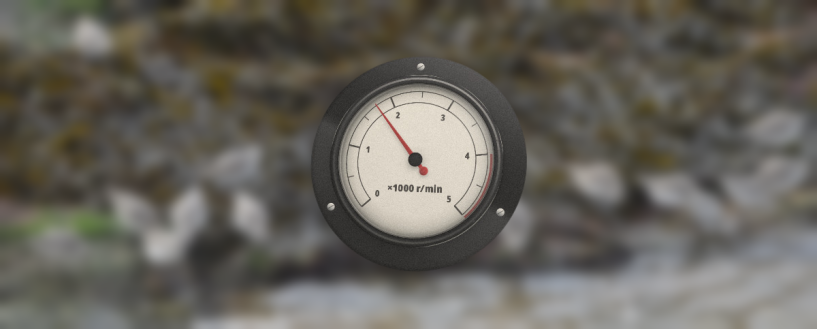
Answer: 1750 rpm
